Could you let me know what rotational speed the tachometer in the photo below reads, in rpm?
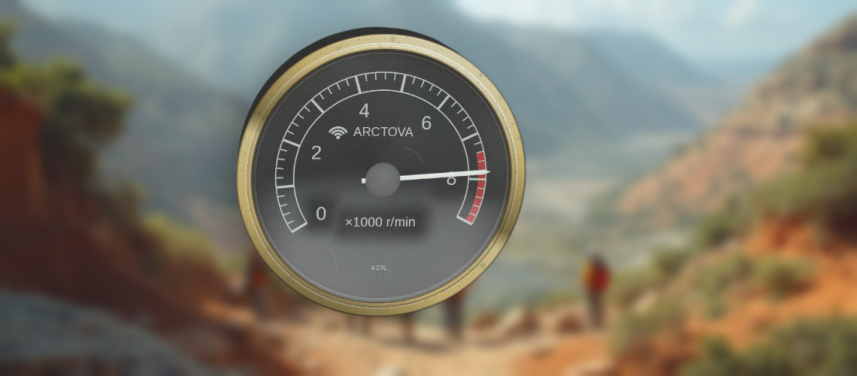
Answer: 7800 rpm
